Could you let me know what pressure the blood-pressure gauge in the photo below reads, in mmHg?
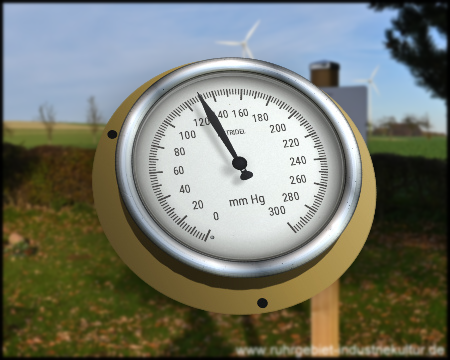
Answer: 130 mmHg
